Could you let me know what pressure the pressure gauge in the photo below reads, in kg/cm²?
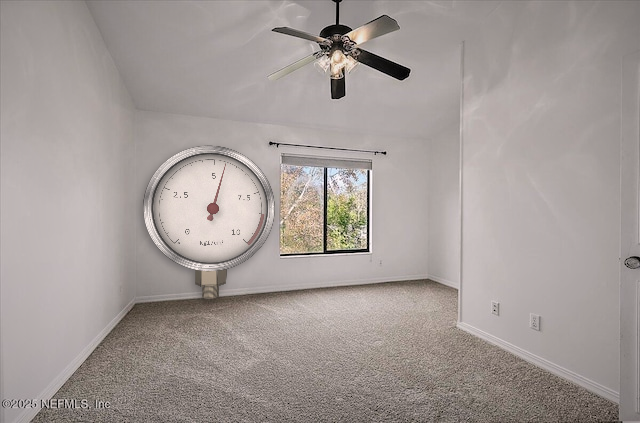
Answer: 5.5 kg/cm²
